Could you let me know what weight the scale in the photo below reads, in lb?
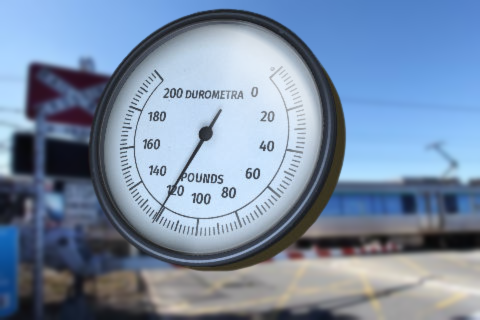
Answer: 120 lb
